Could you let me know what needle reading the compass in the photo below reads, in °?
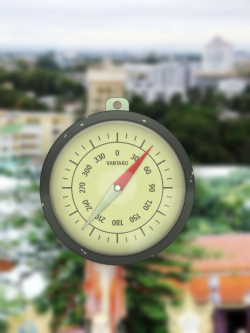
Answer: 40 °
